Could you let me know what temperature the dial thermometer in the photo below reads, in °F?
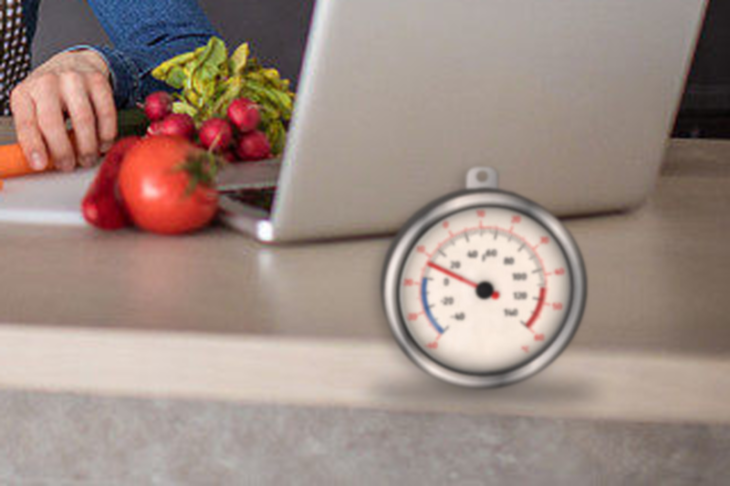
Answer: 10 °F
